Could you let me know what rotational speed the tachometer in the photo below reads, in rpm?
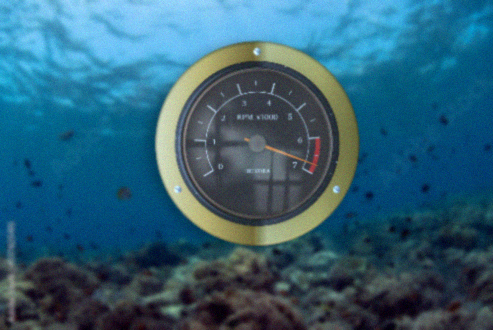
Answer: 6750 rpm
